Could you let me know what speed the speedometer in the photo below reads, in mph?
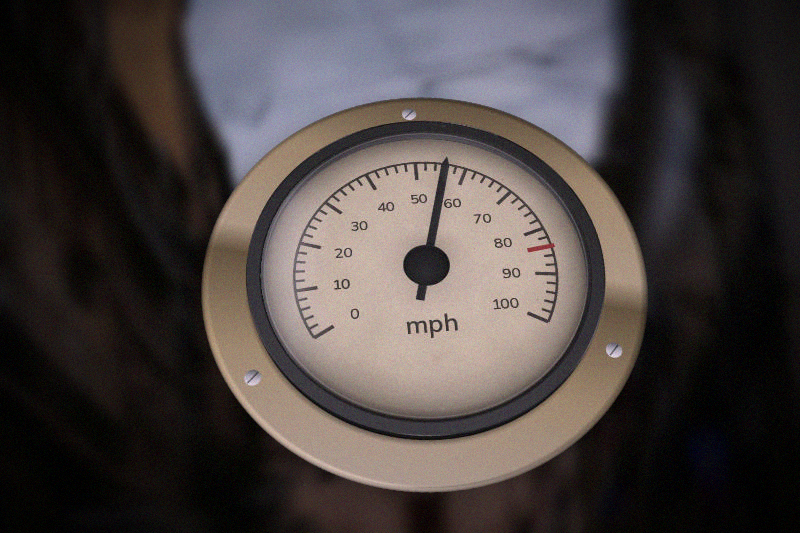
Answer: 56 mph
